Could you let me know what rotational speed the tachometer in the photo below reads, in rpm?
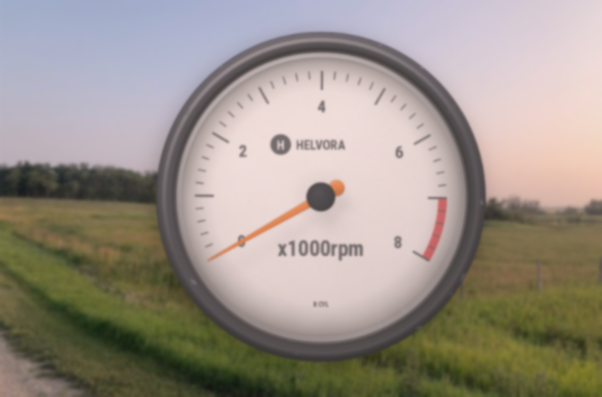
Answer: 0 rpm
